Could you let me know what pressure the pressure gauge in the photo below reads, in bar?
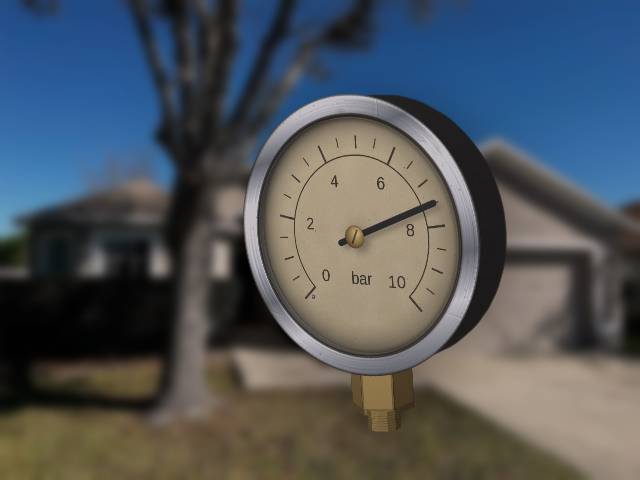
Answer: 7.5 bar
